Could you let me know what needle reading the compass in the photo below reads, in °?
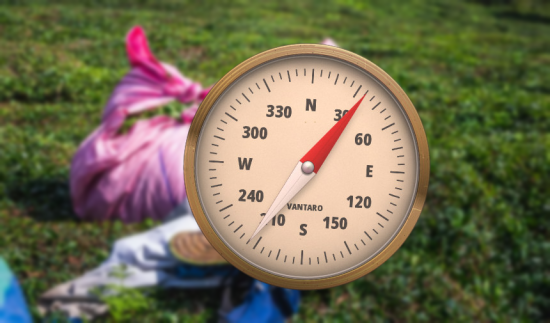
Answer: 35 °
